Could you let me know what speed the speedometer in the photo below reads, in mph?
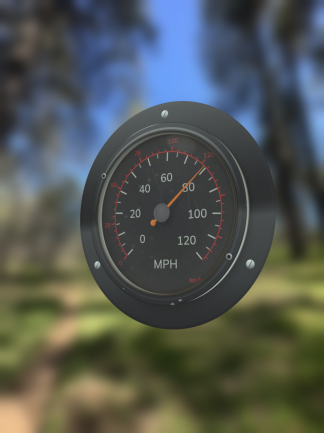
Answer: 80 mph
